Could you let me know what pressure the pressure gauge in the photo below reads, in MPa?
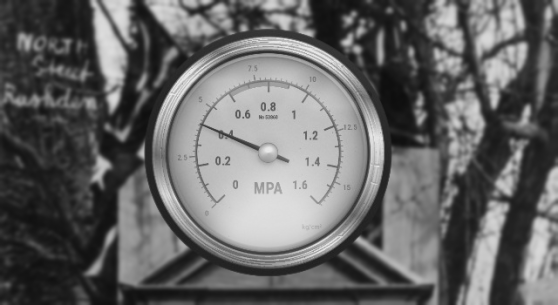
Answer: 0.4 MPa
